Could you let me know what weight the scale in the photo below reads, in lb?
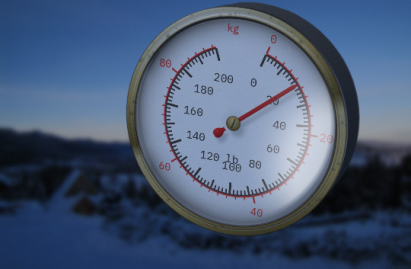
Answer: 20 lb
